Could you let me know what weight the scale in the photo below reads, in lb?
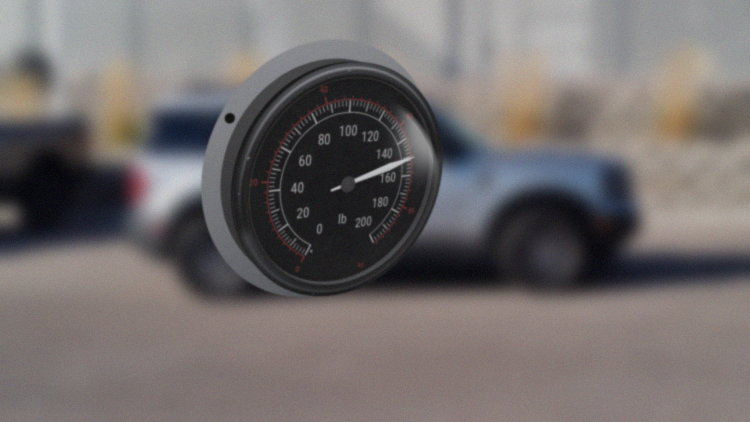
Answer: 150 lb
